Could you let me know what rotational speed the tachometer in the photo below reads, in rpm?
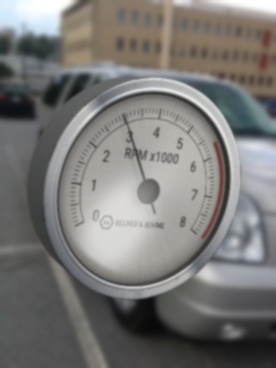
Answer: 3000 rpm
